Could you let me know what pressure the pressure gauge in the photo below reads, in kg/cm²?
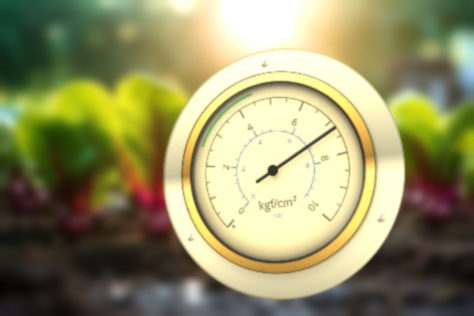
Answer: 7.25 kg/cm²
